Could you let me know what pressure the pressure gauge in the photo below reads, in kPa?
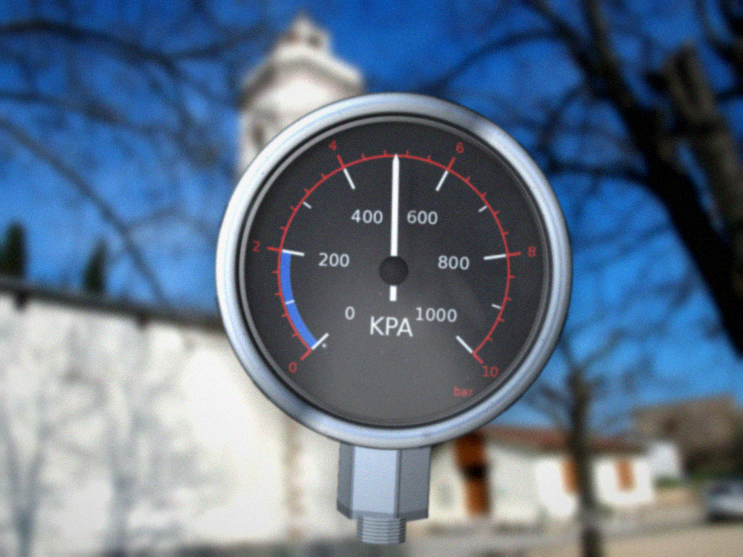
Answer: 500 kPa
